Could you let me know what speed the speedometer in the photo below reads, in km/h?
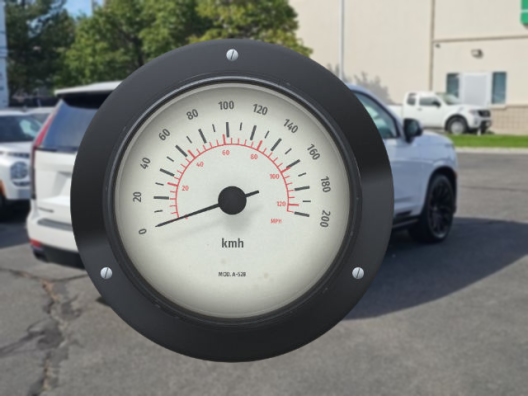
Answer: 0 km/h
